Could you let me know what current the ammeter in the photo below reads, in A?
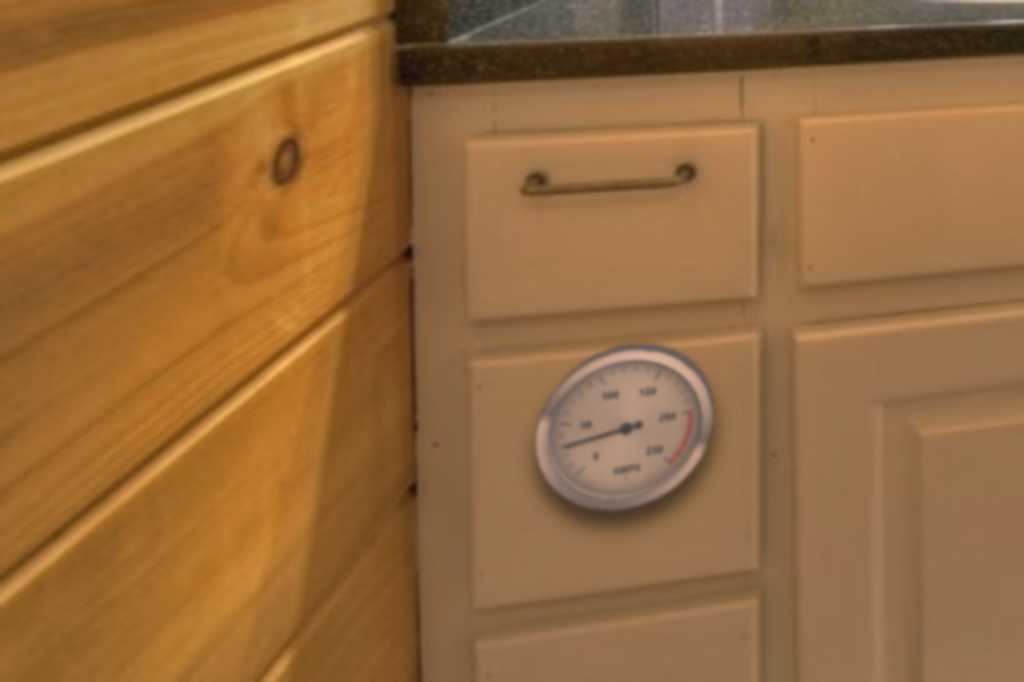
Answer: 30 A
